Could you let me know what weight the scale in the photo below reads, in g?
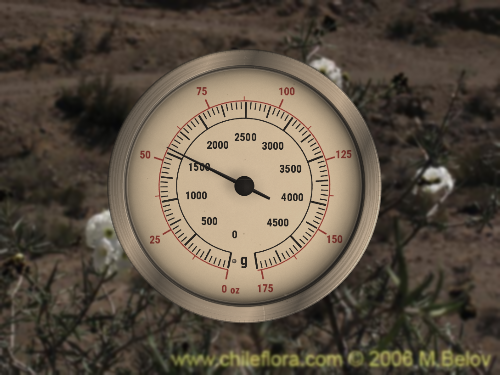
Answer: 1550 g
